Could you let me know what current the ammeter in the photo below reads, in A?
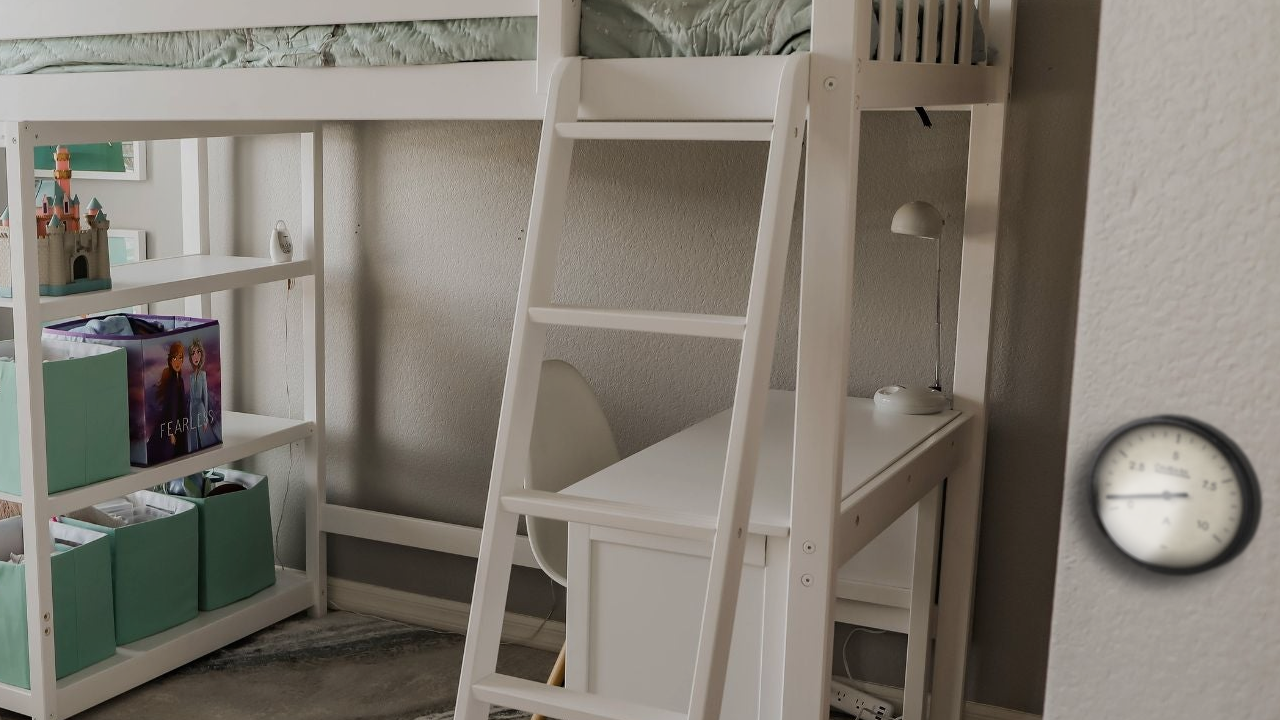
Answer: 0.5 A
